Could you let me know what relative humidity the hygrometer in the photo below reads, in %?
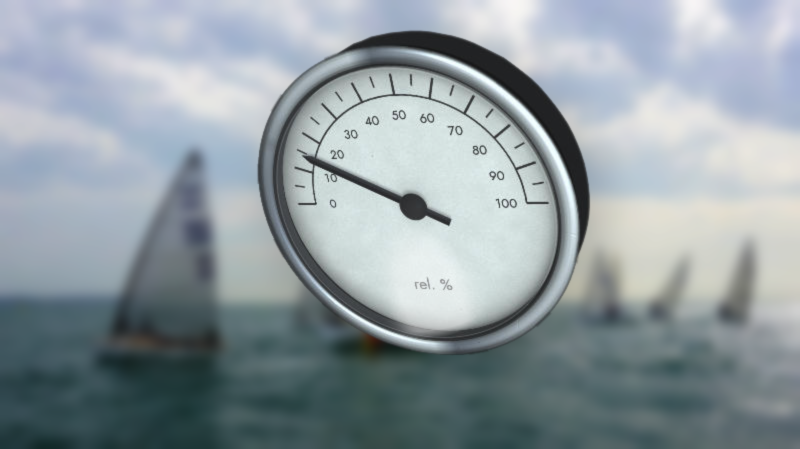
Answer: 15 %
